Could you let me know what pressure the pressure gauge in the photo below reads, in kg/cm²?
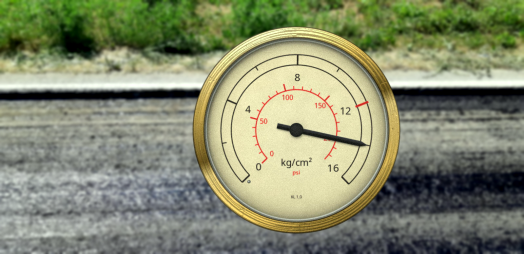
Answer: 14 kg/cm²
